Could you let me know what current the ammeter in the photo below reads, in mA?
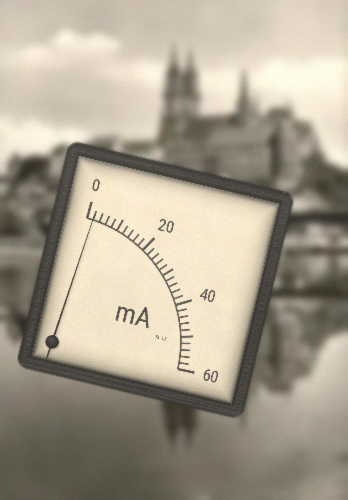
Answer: 2 mA
